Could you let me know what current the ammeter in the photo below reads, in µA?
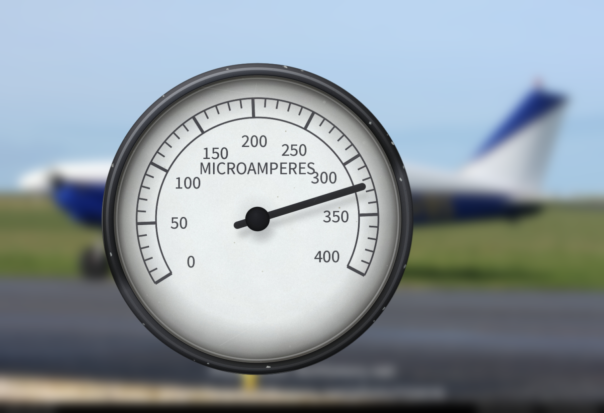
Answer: 325 µA
